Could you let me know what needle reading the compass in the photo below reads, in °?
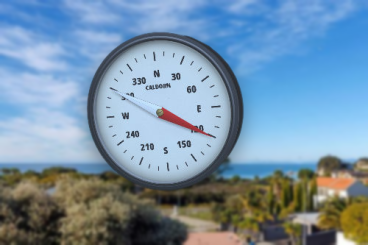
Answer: 120 °
